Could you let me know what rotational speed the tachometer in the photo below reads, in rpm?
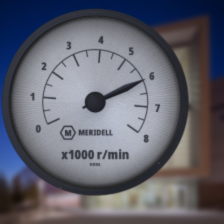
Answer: 6000 rpm
